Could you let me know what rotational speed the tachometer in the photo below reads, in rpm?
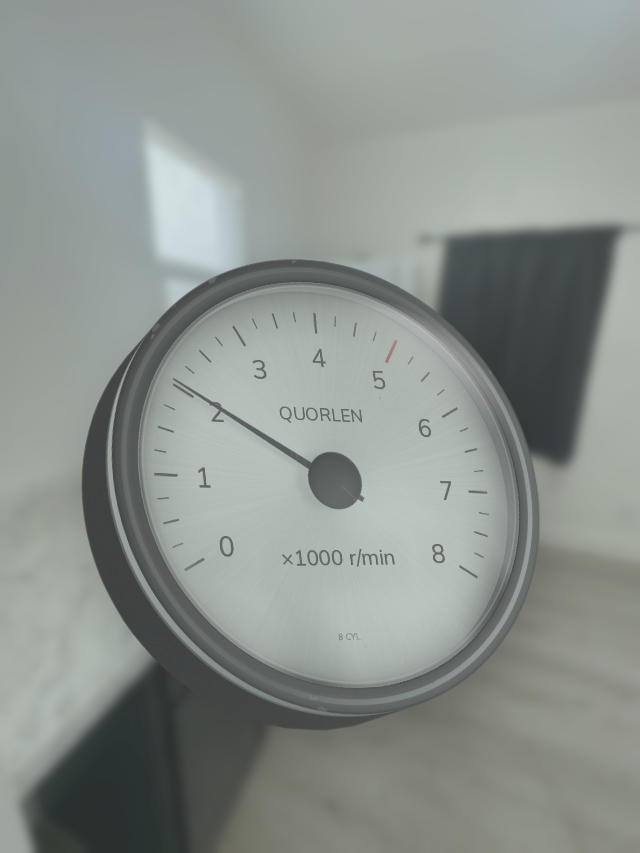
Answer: 2000 rpm
